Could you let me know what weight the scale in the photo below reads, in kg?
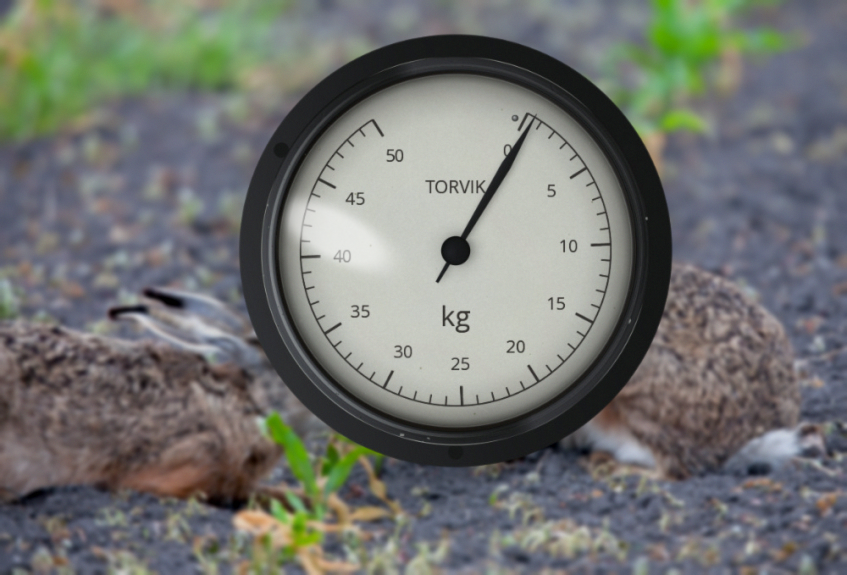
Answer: 0.5 kg
